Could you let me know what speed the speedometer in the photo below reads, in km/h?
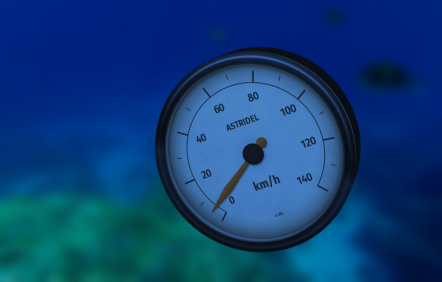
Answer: 5 km/h
